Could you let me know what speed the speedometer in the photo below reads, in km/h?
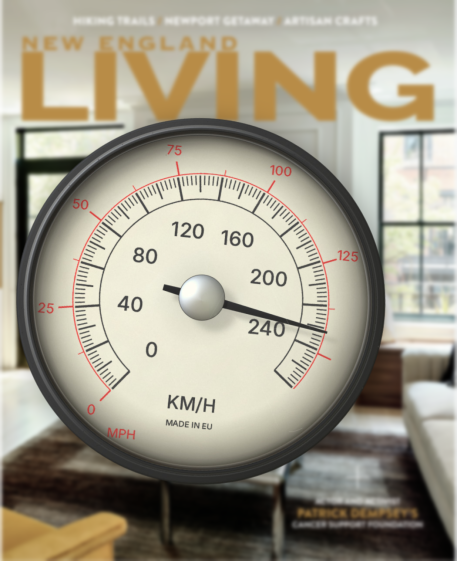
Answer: 232 km/h
